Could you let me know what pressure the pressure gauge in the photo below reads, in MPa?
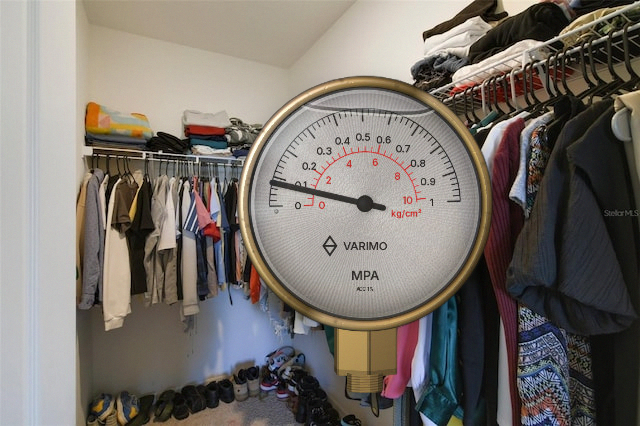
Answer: 0.08 MPa
